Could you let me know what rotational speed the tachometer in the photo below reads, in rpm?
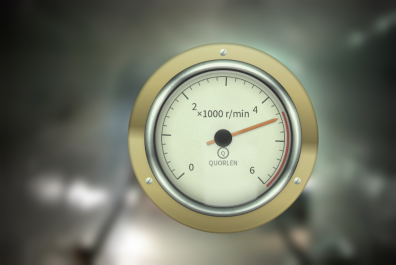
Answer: 4500 rpm
